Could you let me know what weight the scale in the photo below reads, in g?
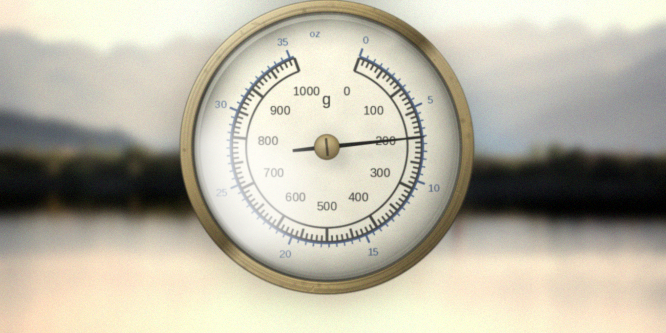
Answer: 200 g
